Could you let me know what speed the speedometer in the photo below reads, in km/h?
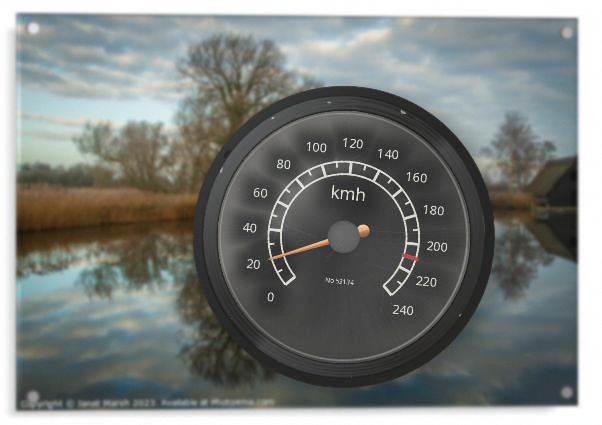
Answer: 20 km/h
